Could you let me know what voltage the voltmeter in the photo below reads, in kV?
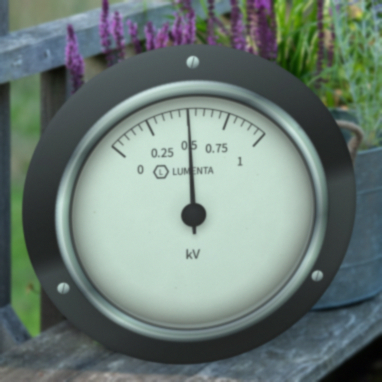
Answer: 0.5 kV
